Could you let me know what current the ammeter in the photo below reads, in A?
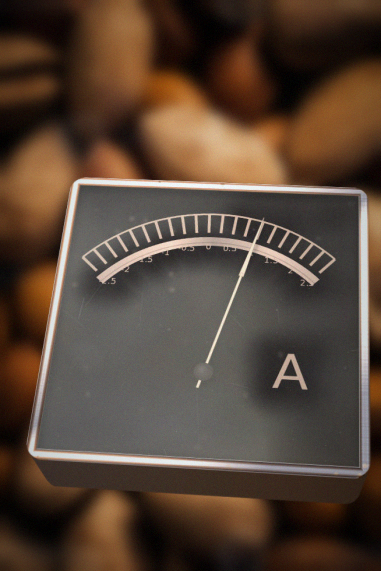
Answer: 1 A
